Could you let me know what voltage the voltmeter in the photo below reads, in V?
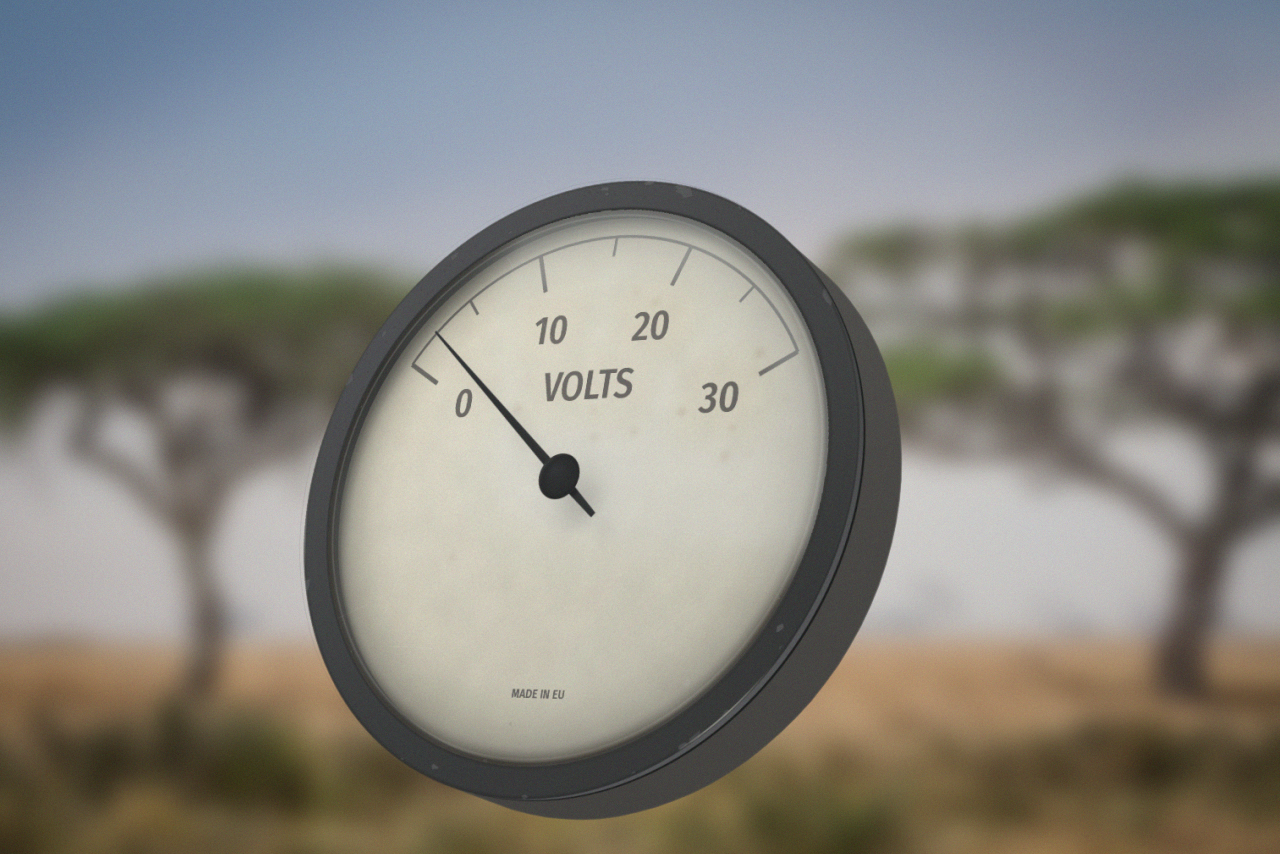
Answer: 2.5 V
